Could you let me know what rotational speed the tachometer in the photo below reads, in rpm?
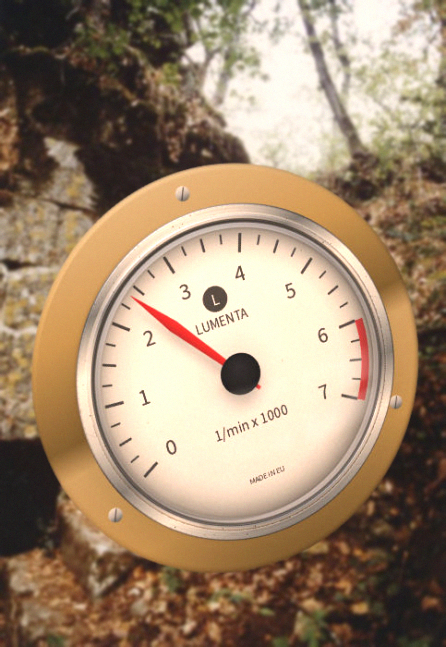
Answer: 2375 rpm
